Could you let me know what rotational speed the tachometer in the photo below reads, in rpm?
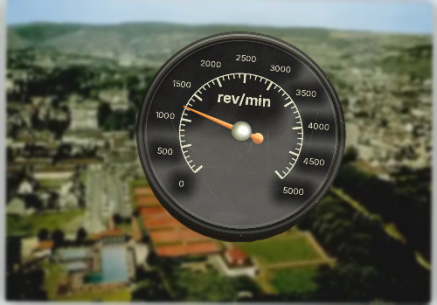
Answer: 1200 rpm
